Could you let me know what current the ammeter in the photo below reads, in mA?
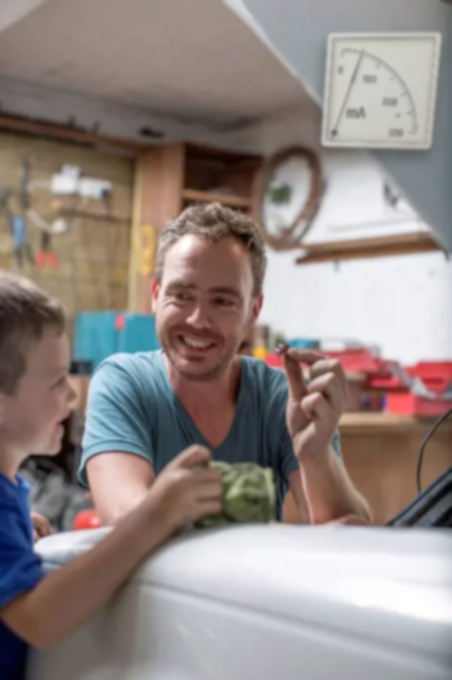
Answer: 50 mA
